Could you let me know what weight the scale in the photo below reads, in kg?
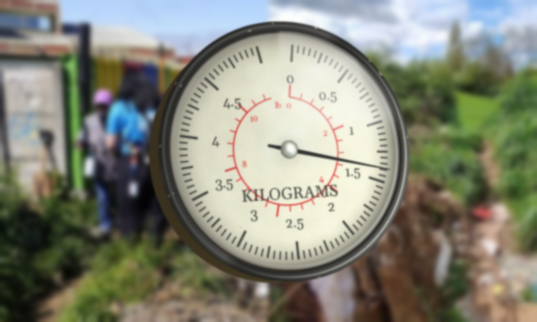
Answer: 1.4 kg
